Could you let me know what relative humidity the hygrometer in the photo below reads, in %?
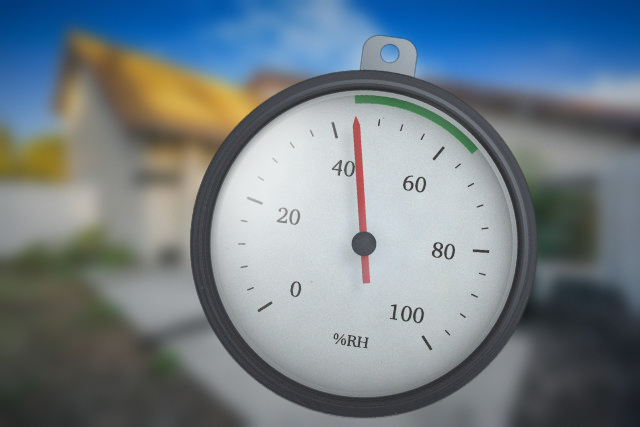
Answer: 44 %
